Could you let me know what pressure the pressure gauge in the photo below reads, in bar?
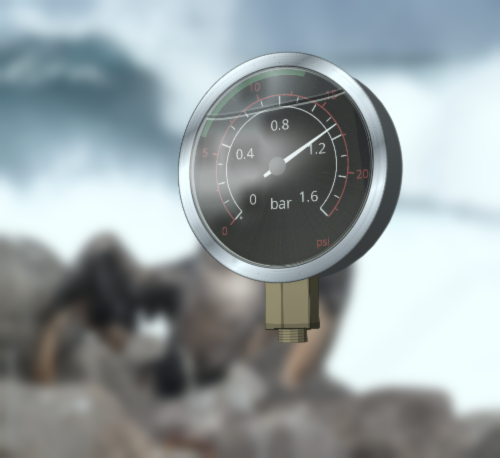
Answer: 1.15 bar
